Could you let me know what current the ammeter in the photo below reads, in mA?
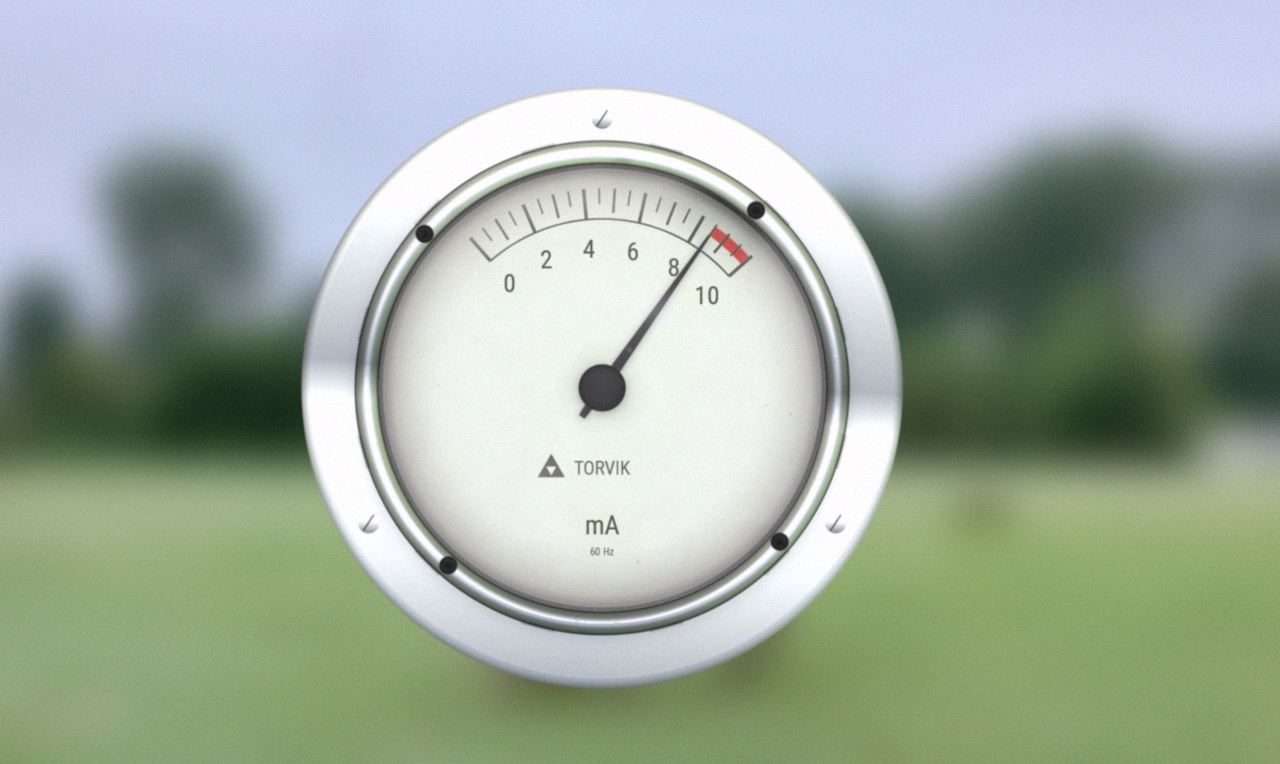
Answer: 8.5 mA
